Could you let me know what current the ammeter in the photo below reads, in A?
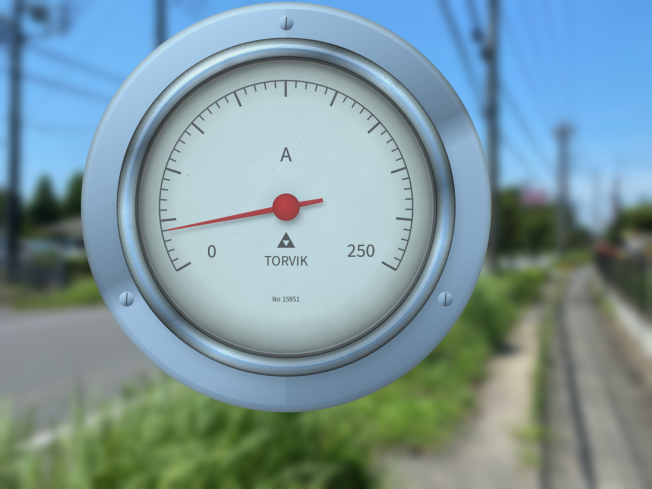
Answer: 20 A
